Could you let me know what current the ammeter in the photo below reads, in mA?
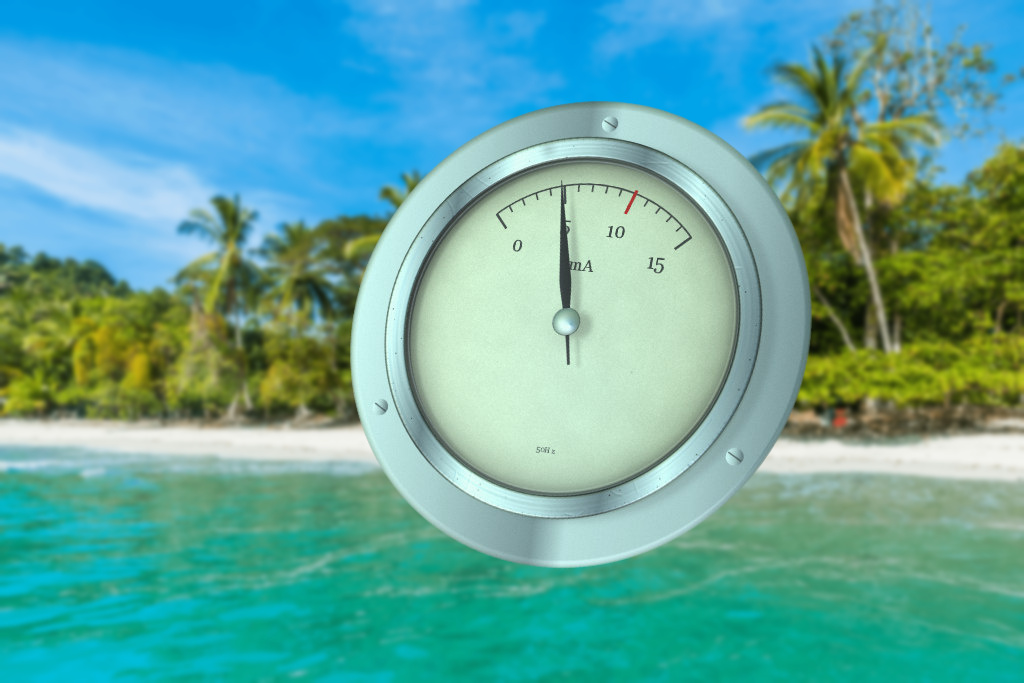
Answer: 5 mA
